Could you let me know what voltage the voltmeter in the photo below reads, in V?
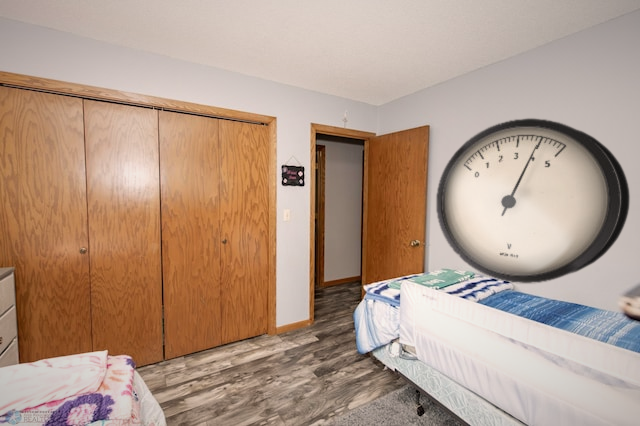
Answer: 4 V
